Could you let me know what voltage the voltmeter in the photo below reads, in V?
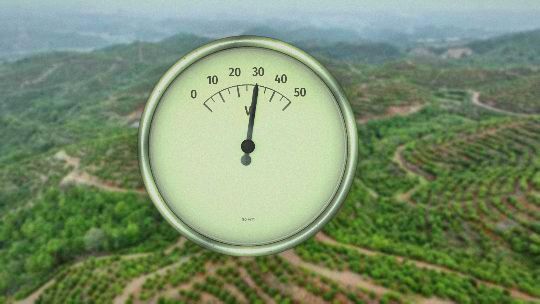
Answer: 30 V
